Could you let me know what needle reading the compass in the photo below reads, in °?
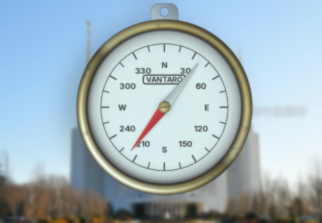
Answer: 217.5 °
